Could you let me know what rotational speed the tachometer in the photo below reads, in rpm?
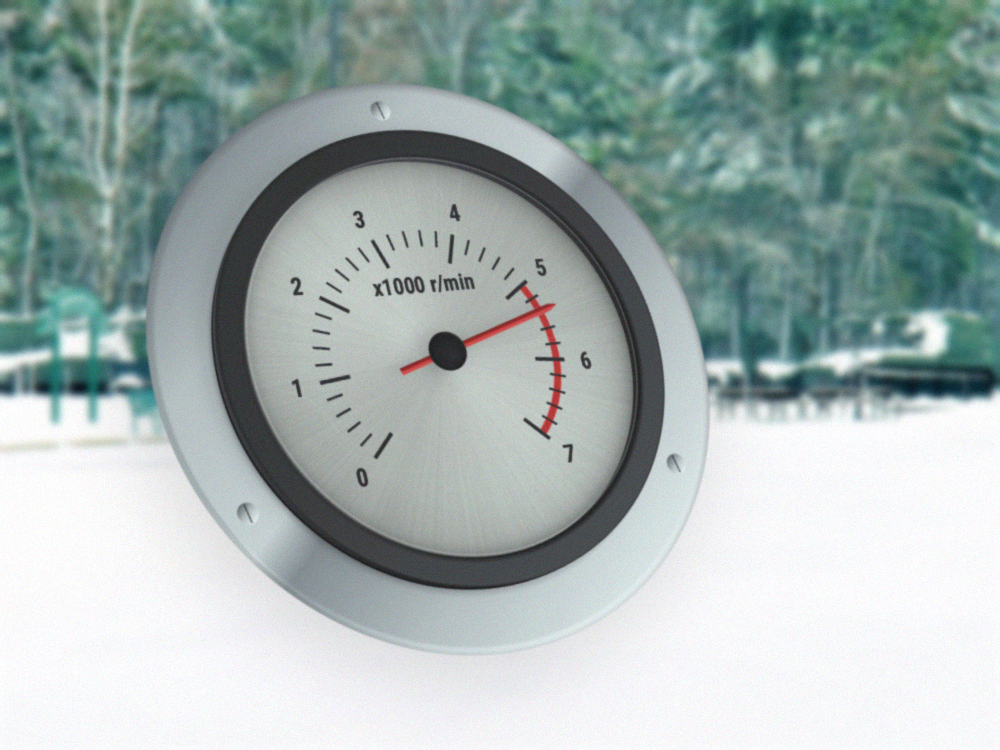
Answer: 5400 rpm
